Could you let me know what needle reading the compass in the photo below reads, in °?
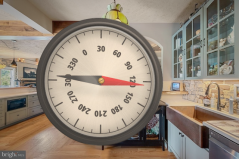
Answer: 125 °
